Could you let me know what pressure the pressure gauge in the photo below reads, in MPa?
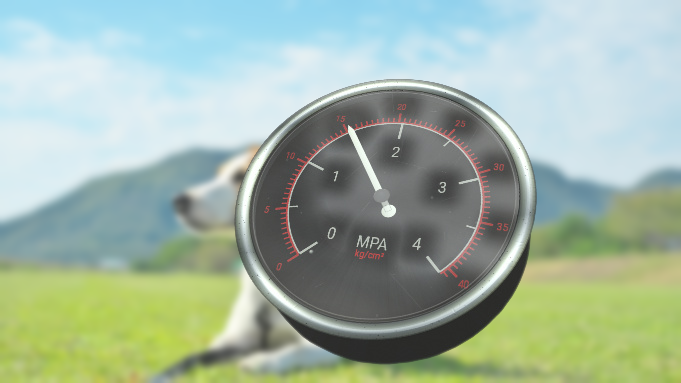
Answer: 1.5 MPa
